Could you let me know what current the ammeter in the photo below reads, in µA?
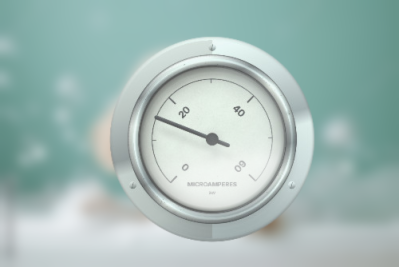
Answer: 15 µA
